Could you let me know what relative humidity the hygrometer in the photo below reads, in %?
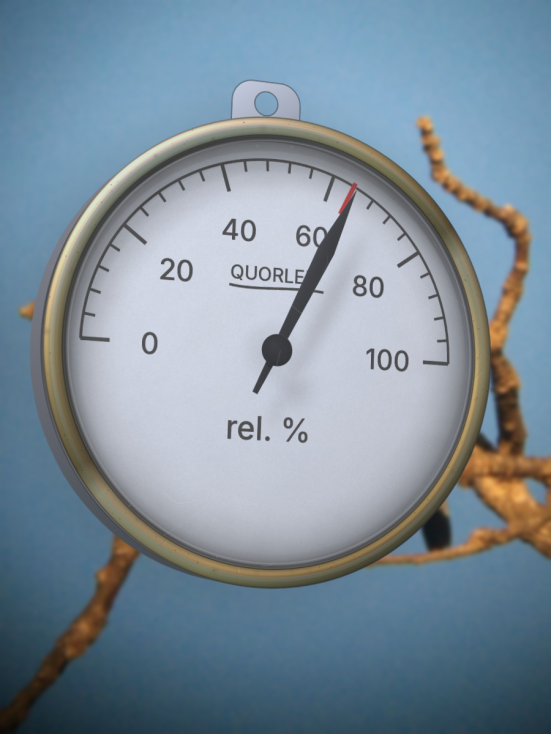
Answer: 64 %
